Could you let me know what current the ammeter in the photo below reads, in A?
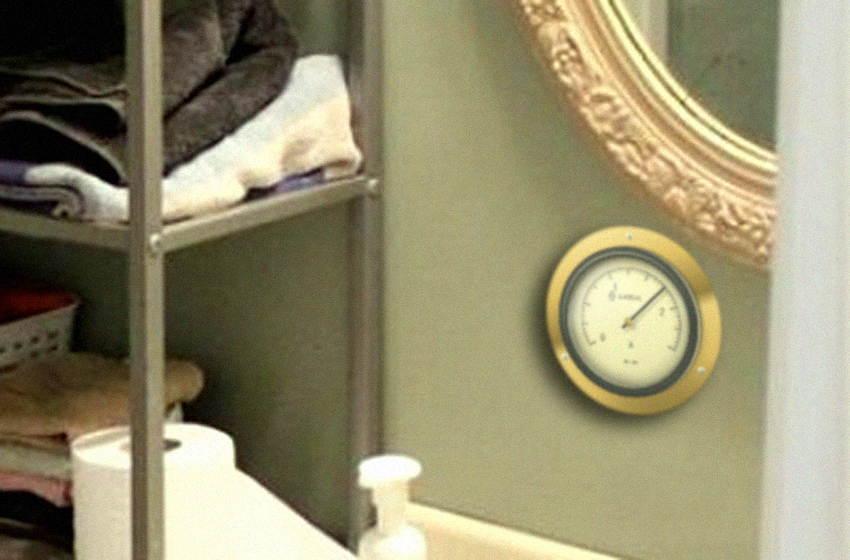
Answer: 1.75 A
